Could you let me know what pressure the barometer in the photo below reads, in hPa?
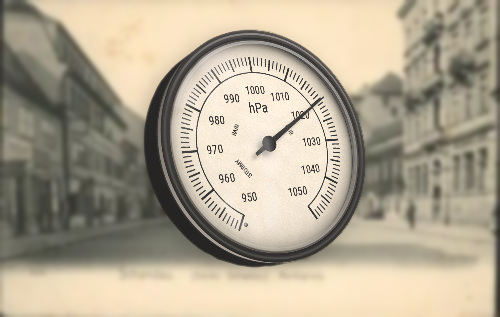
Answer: 1020 hPa
